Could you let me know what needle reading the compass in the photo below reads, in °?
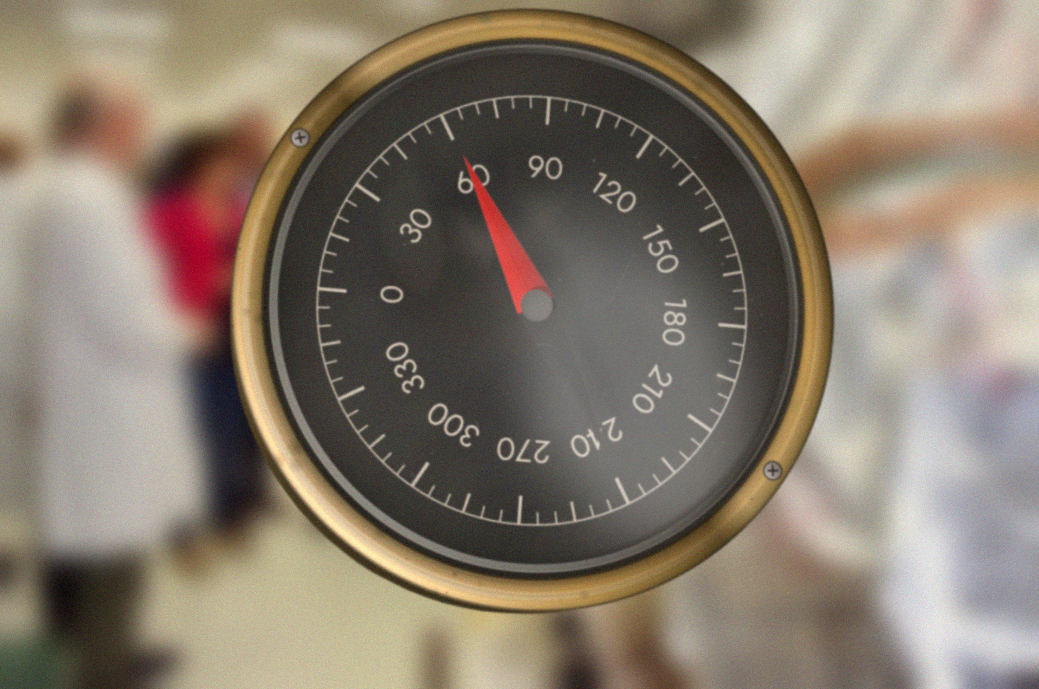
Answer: 60 °
